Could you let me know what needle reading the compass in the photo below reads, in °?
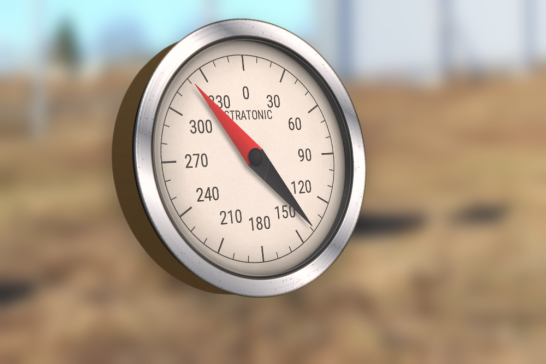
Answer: 320 °
